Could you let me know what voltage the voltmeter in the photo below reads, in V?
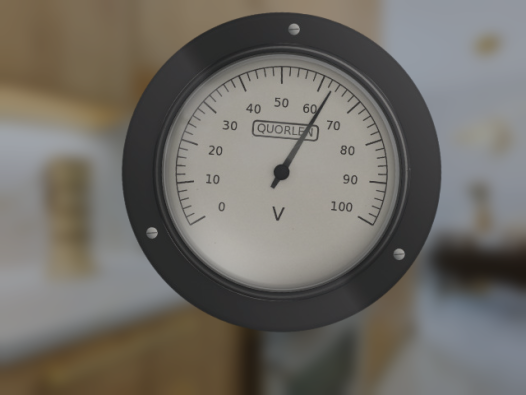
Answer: 63 V
